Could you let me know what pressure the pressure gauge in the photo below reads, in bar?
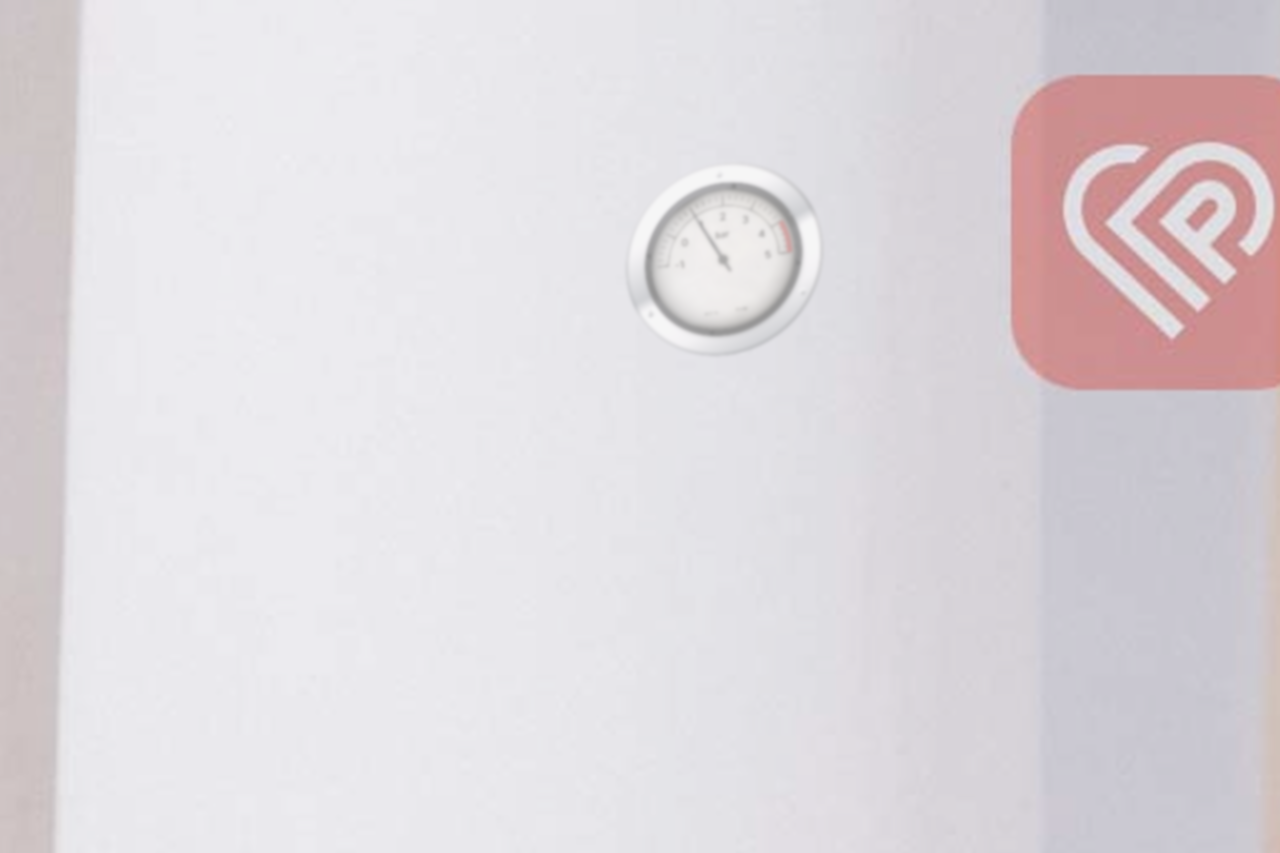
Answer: 1 bar
